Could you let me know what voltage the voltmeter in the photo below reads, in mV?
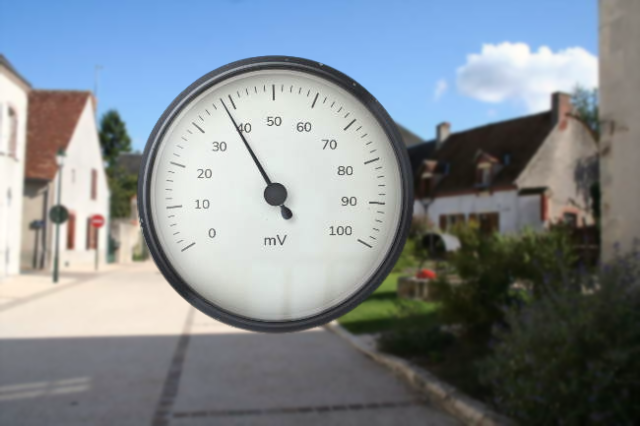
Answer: 38 mV
